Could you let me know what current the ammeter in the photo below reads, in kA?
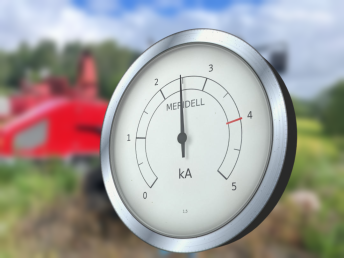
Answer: 2.5 kA
